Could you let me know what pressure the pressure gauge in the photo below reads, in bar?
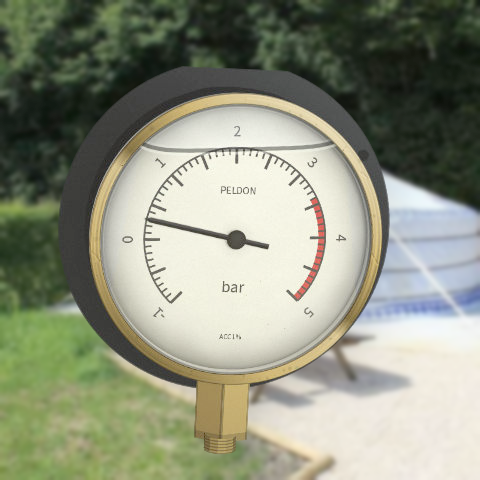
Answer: 0.3 bar
